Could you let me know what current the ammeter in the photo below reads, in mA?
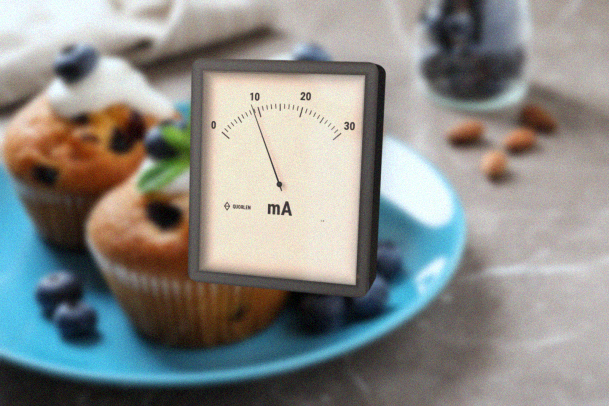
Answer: 9 mA
